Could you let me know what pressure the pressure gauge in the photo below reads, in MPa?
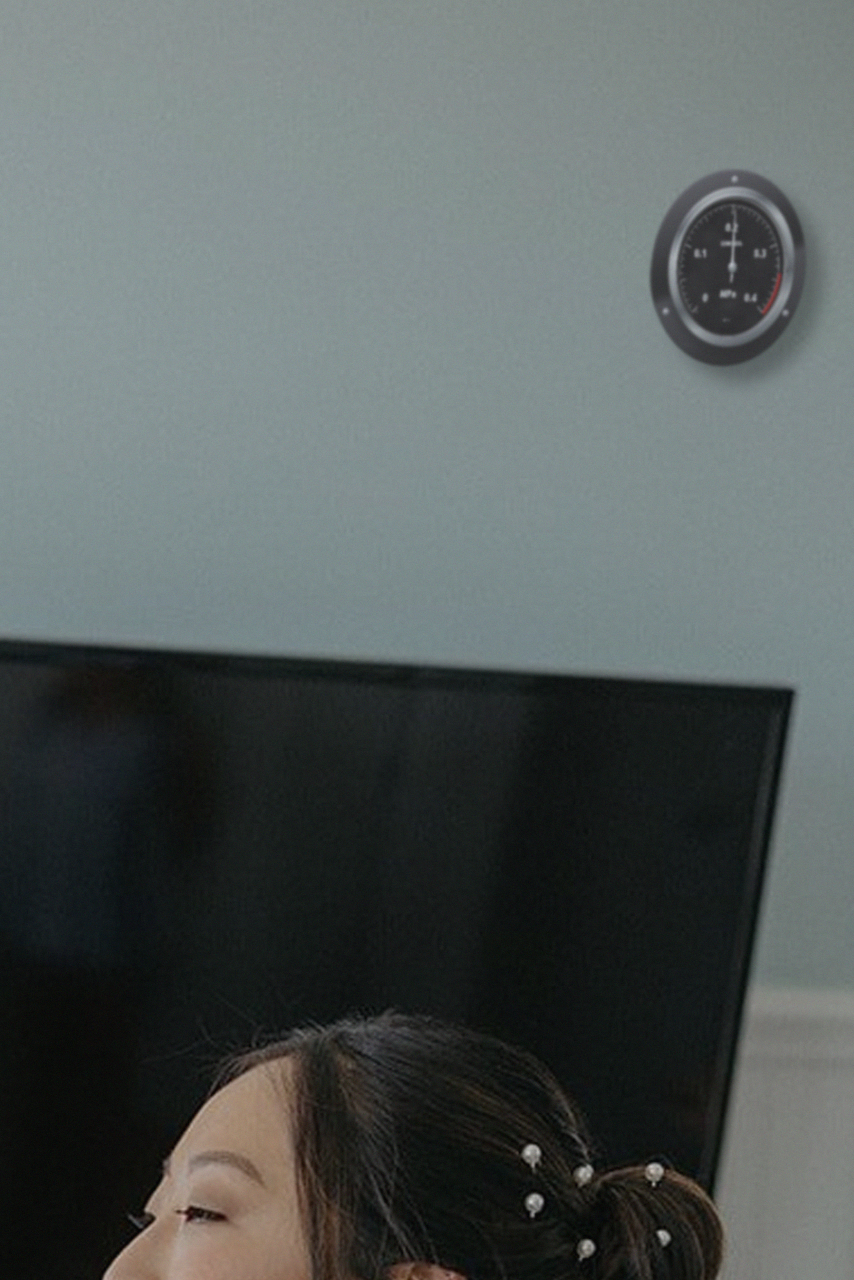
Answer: 0.2 MPa
